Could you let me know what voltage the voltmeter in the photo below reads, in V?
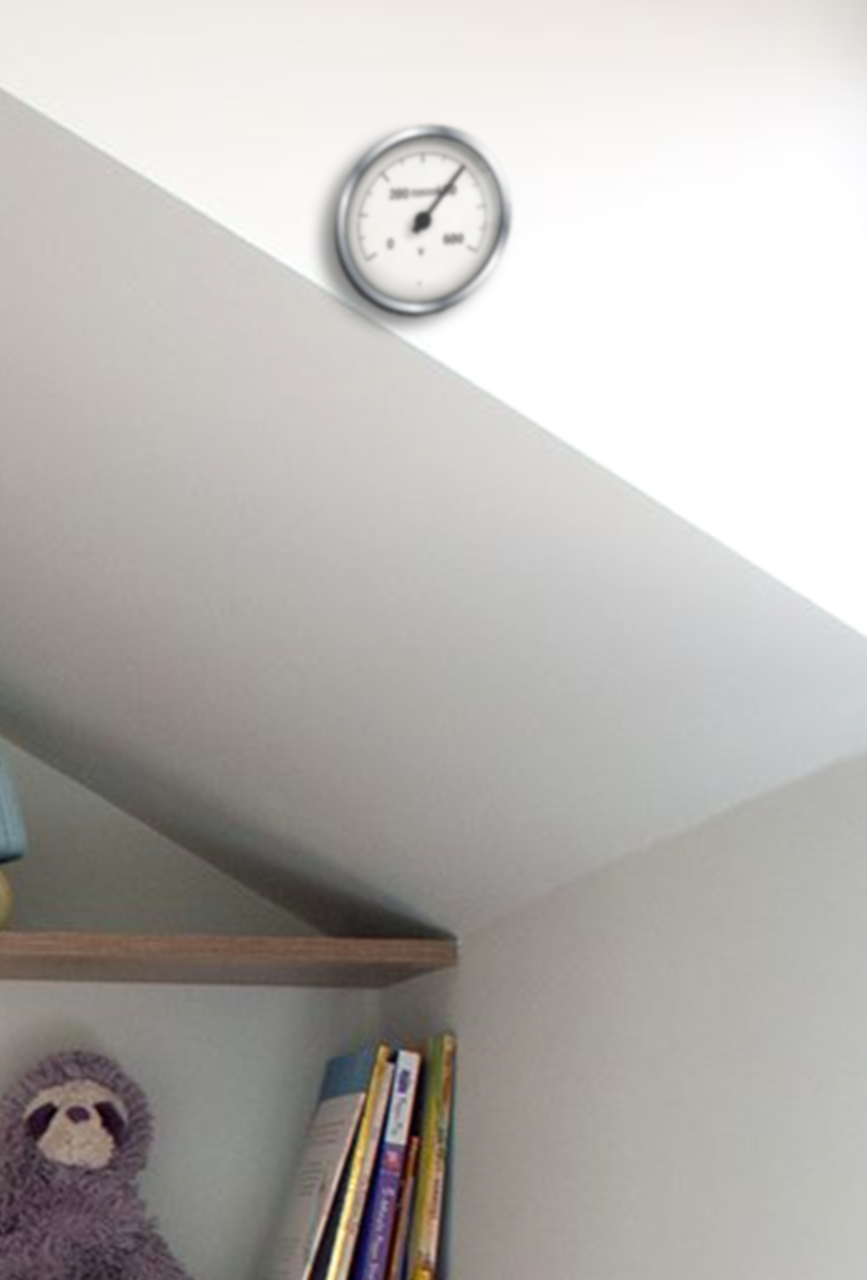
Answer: 400 V
